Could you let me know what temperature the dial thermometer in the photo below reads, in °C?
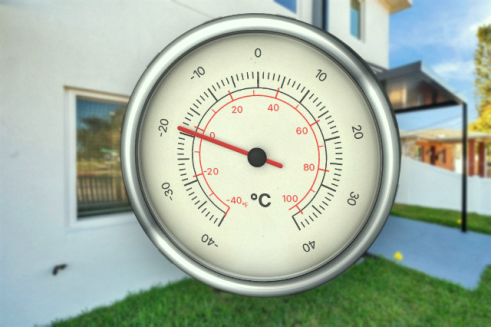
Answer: -19 °C
